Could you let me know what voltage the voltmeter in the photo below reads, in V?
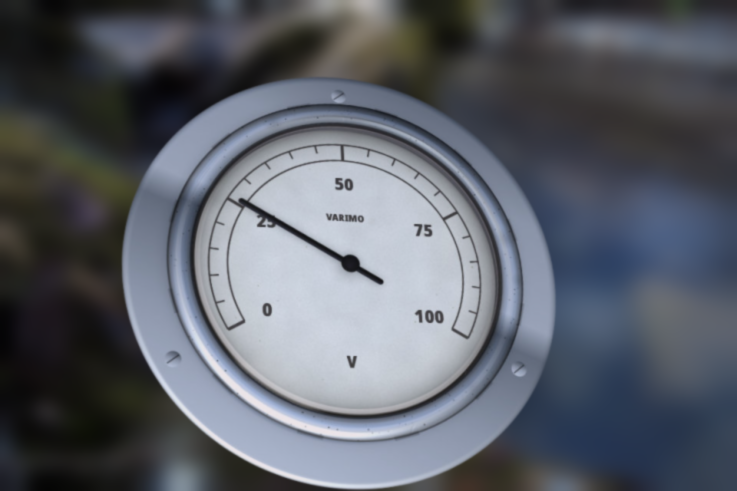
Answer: 25 V
